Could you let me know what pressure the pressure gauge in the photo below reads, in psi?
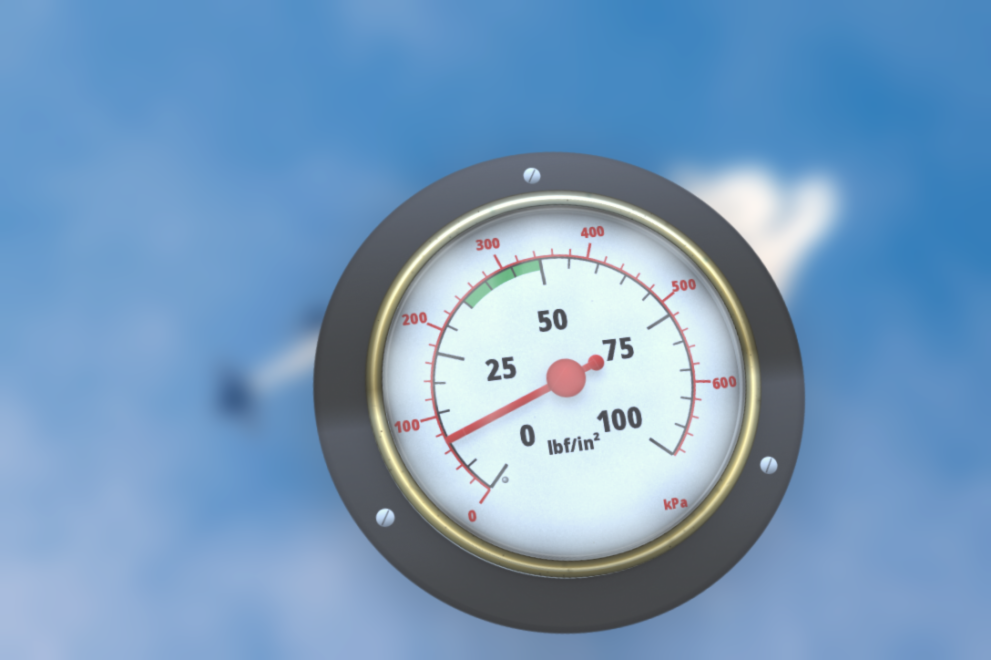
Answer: 10 psi
